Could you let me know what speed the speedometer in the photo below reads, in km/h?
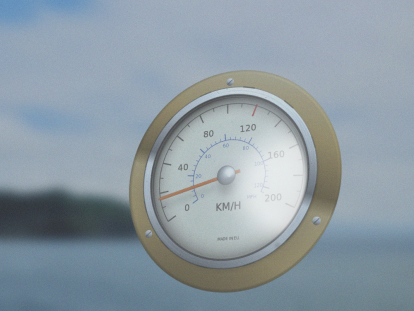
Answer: 15 km/h
